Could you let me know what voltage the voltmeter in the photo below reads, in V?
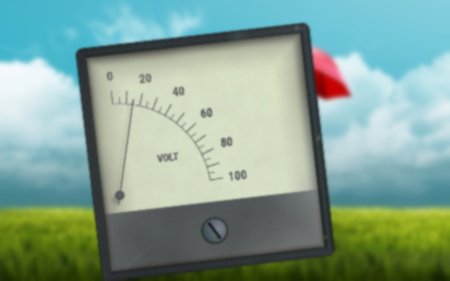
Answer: 15 V
